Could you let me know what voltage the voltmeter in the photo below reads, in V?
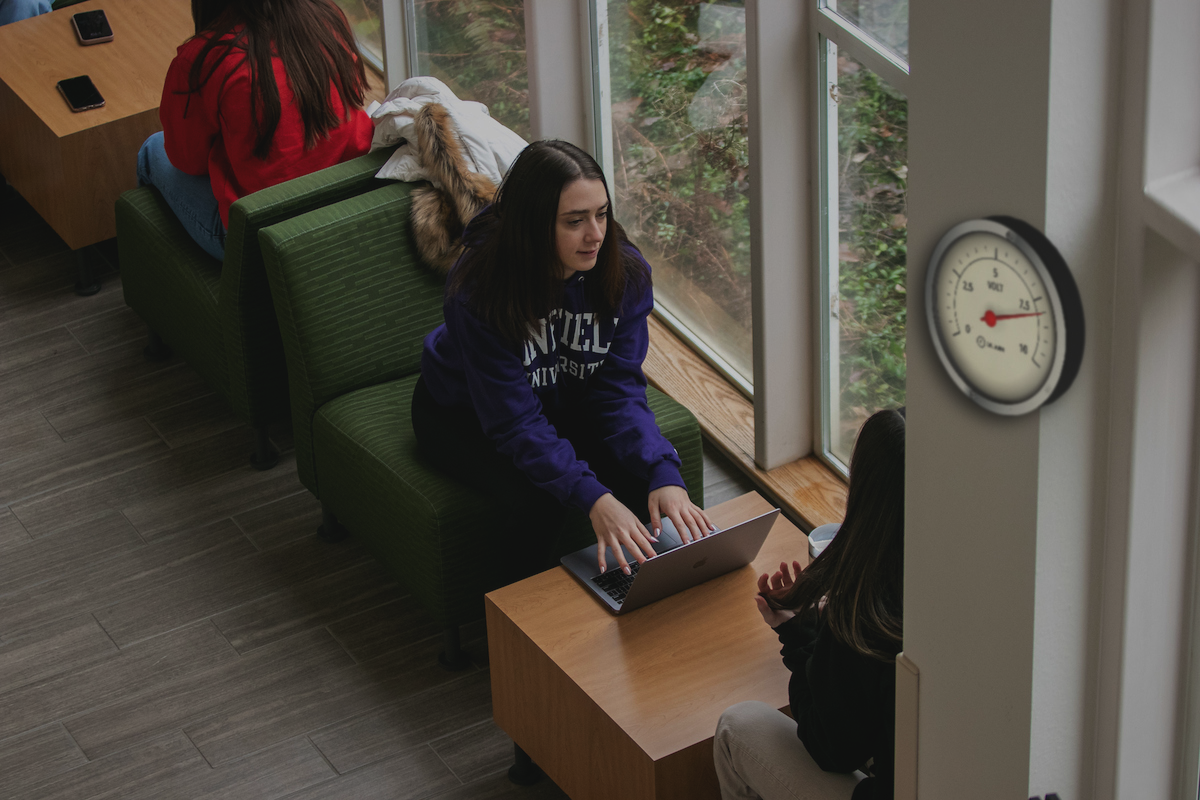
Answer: 8 V
